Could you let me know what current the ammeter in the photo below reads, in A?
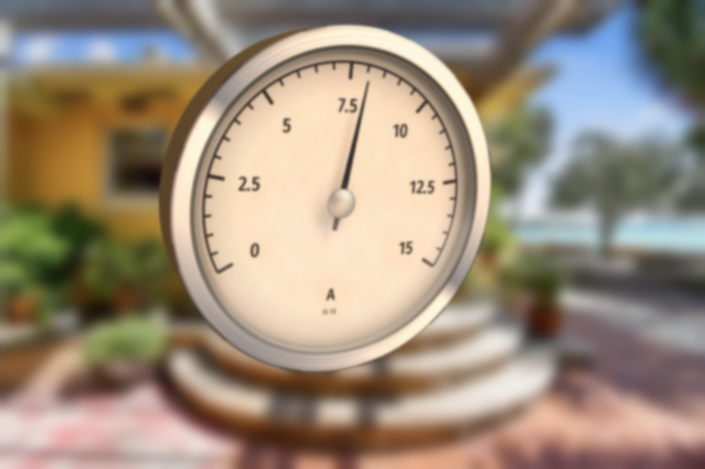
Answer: 8 A
